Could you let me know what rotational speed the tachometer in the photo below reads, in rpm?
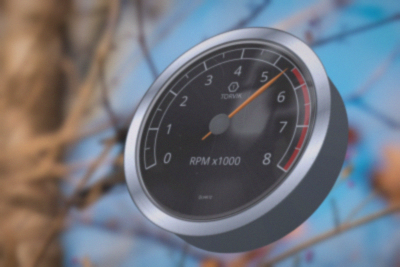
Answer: 5500 rpm
